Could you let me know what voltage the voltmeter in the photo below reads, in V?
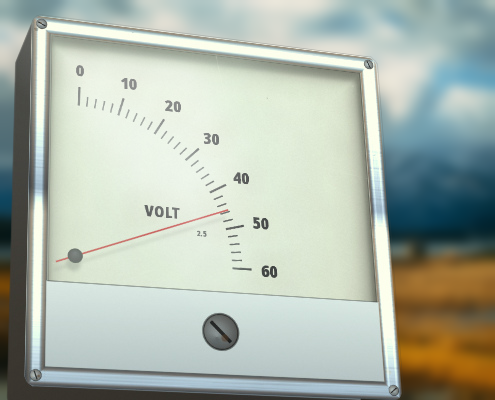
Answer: 46 V
